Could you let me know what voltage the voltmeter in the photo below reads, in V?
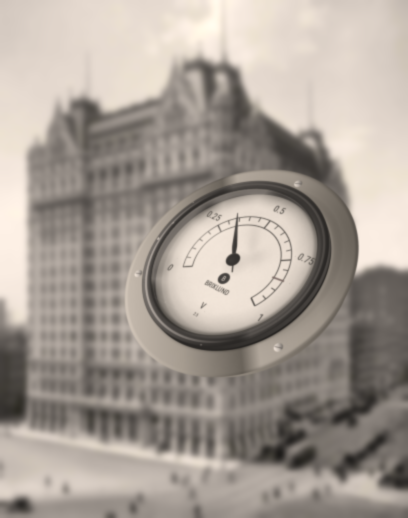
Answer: 0.35 V
